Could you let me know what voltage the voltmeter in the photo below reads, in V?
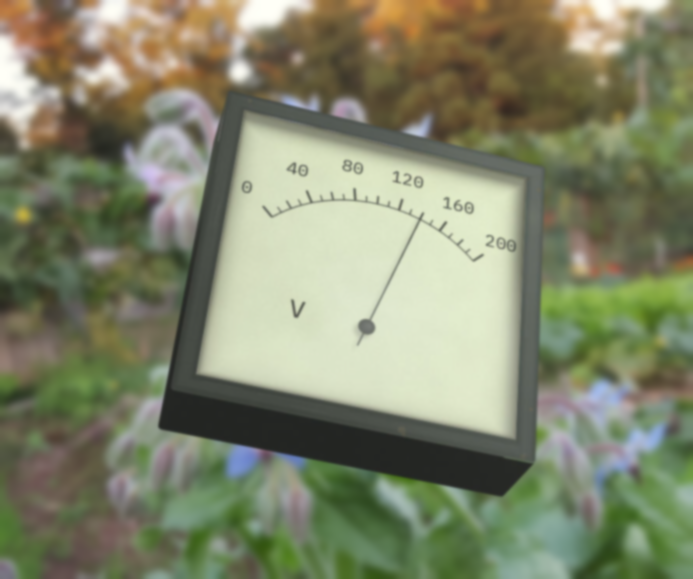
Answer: 140 V
